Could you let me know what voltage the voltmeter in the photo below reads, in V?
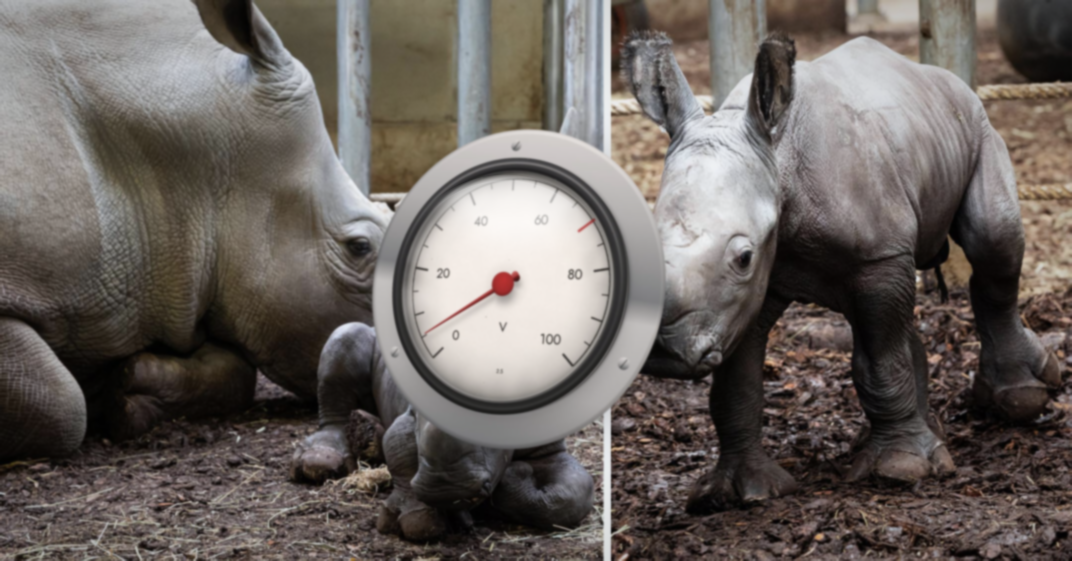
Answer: 5 V
